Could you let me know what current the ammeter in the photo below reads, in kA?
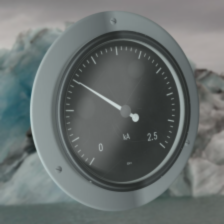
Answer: 0.75 kA
